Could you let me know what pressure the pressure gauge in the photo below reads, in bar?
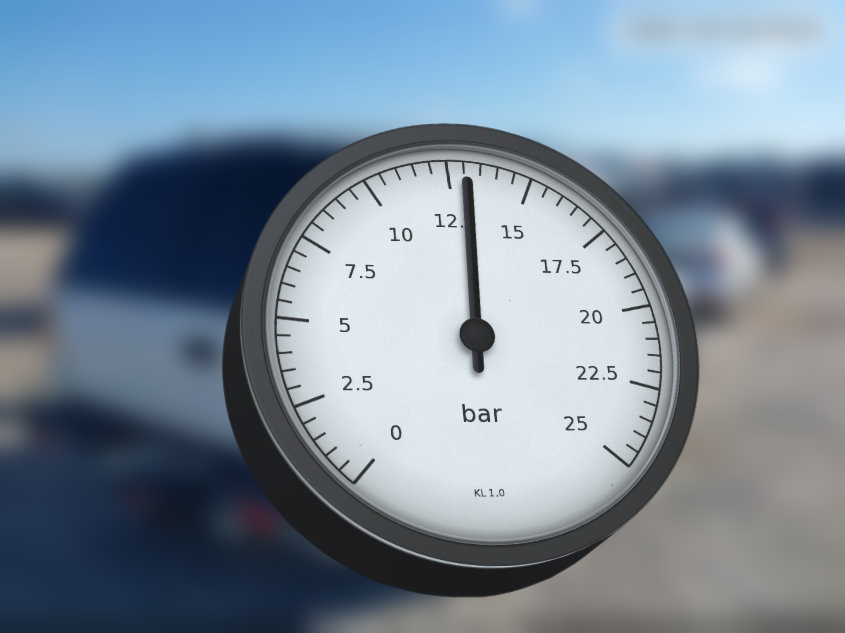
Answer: 13 bar
